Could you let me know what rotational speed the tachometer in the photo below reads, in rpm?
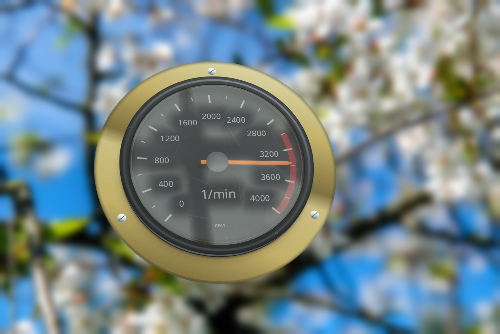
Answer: 3400 rpm
